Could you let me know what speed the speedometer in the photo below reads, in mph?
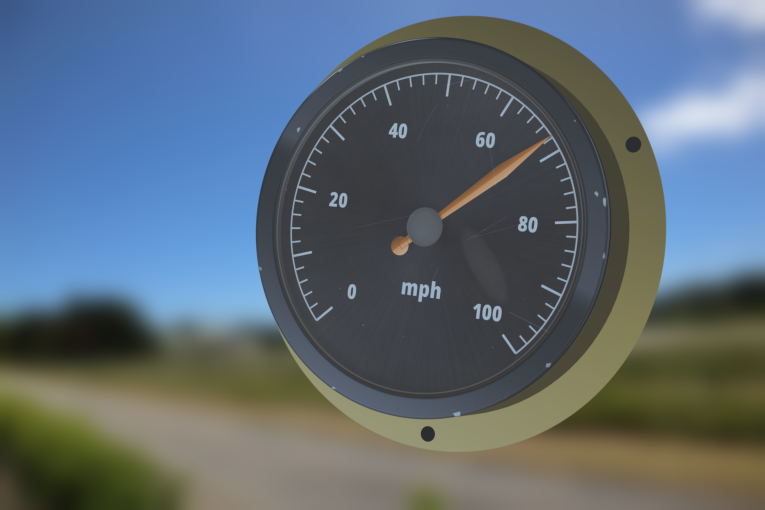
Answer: 68 mph
